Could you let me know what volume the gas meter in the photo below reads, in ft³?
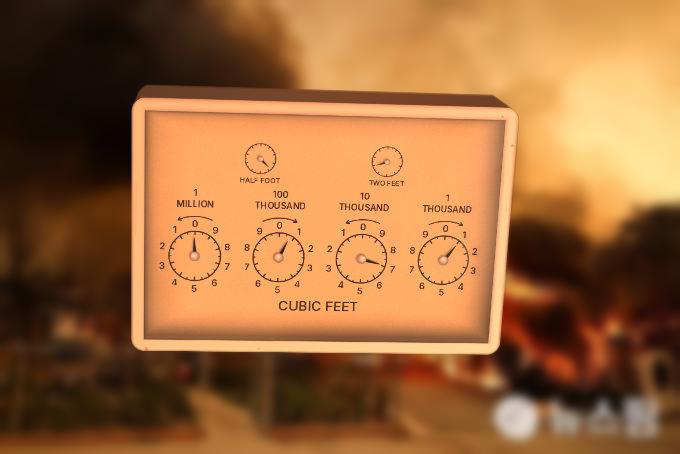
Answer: 7100 ft³
